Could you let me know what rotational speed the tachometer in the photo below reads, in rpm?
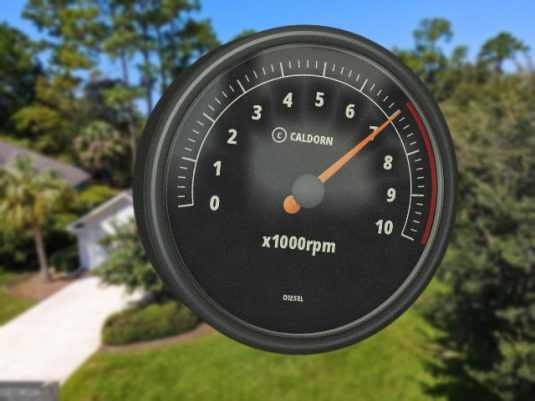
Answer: 7000 rpm
